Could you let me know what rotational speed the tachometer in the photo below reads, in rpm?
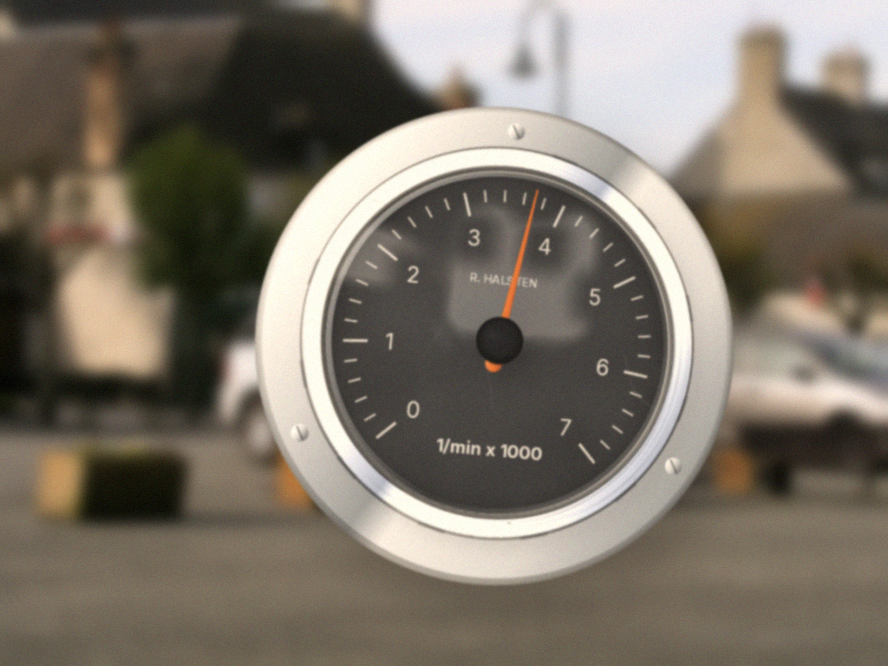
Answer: 3700 rpm
